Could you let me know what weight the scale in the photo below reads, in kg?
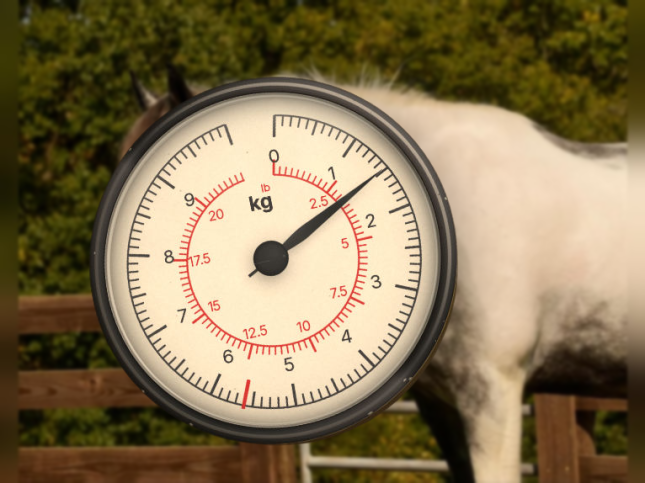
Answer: 1.5 kg
